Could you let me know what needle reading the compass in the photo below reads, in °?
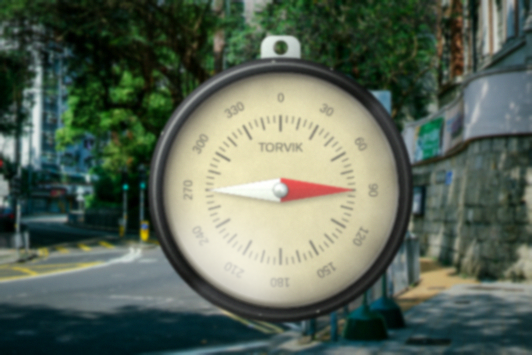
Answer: 90 °
